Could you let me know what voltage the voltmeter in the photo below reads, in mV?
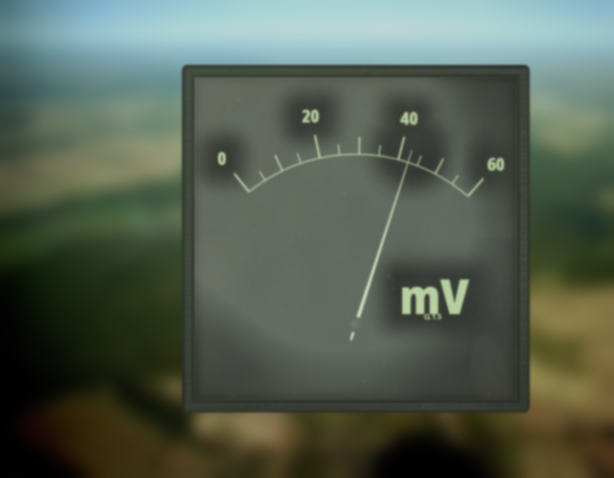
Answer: 42.5 mV
